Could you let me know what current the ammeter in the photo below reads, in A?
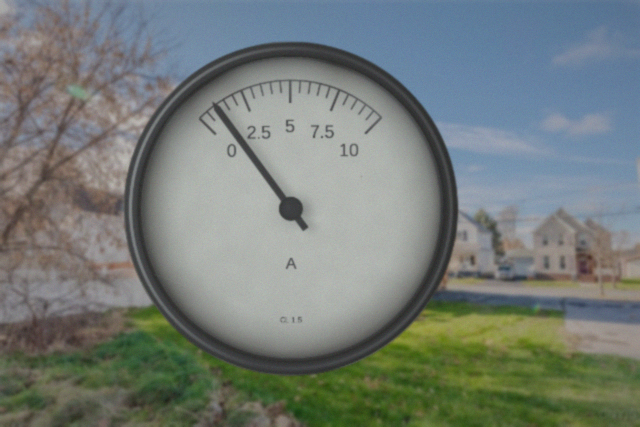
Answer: 1 A
